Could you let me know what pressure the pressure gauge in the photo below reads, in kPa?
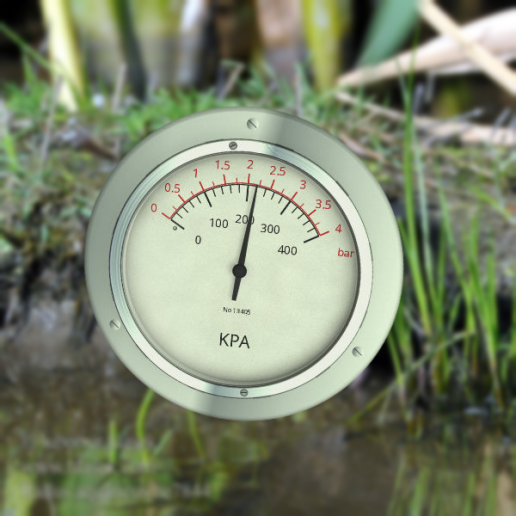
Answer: 220 kPa
